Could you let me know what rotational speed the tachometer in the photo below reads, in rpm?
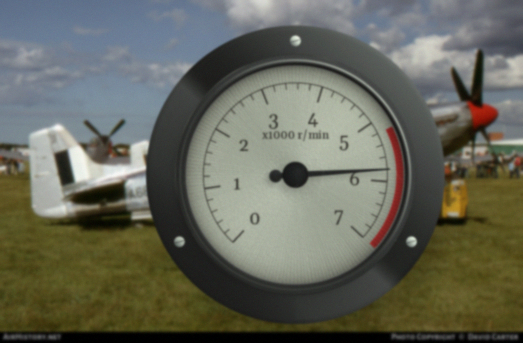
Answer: 5800 rpm
